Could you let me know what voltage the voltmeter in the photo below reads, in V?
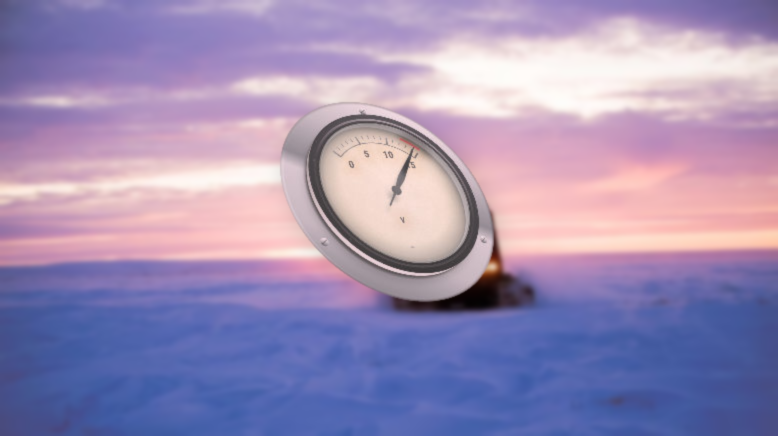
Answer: 14 V
